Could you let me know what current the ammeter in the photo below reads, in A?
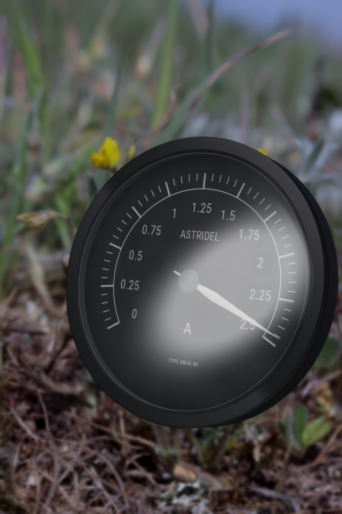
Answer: 2.45 A
